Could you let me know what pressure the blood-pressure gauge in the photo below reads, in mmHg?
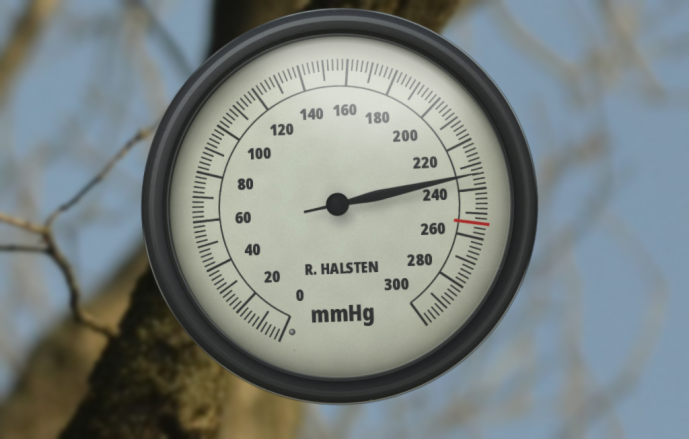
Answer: 234 mmHg
